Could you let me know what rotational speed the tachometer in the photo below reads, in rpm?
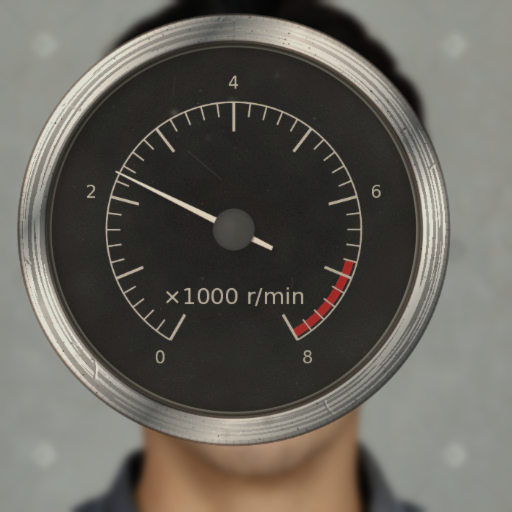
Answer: 2300 rpm
